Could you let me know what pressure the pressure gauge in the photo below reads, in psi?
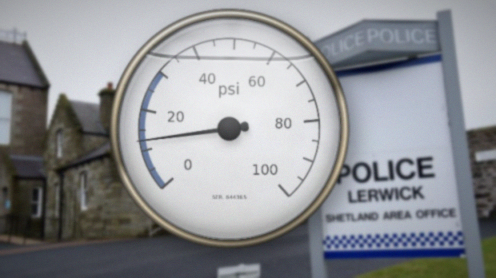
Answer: 12.5 psi
